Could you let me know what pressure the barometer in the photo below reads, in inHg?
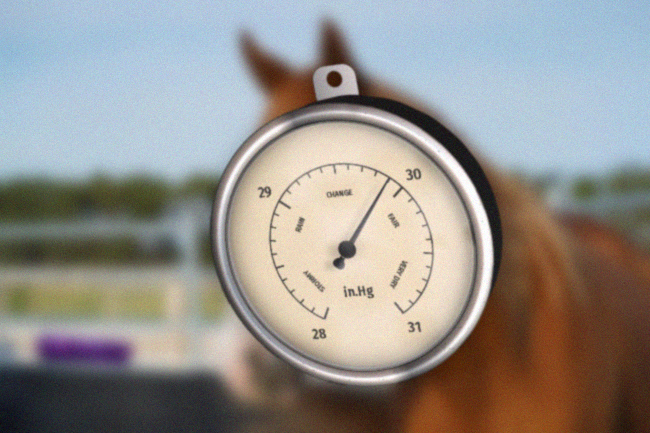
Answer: 29.9 inHg
